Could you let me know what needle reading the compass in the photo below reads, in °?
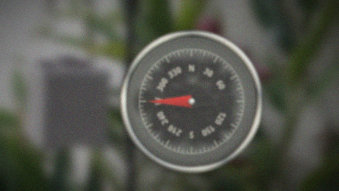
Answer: 270 °
